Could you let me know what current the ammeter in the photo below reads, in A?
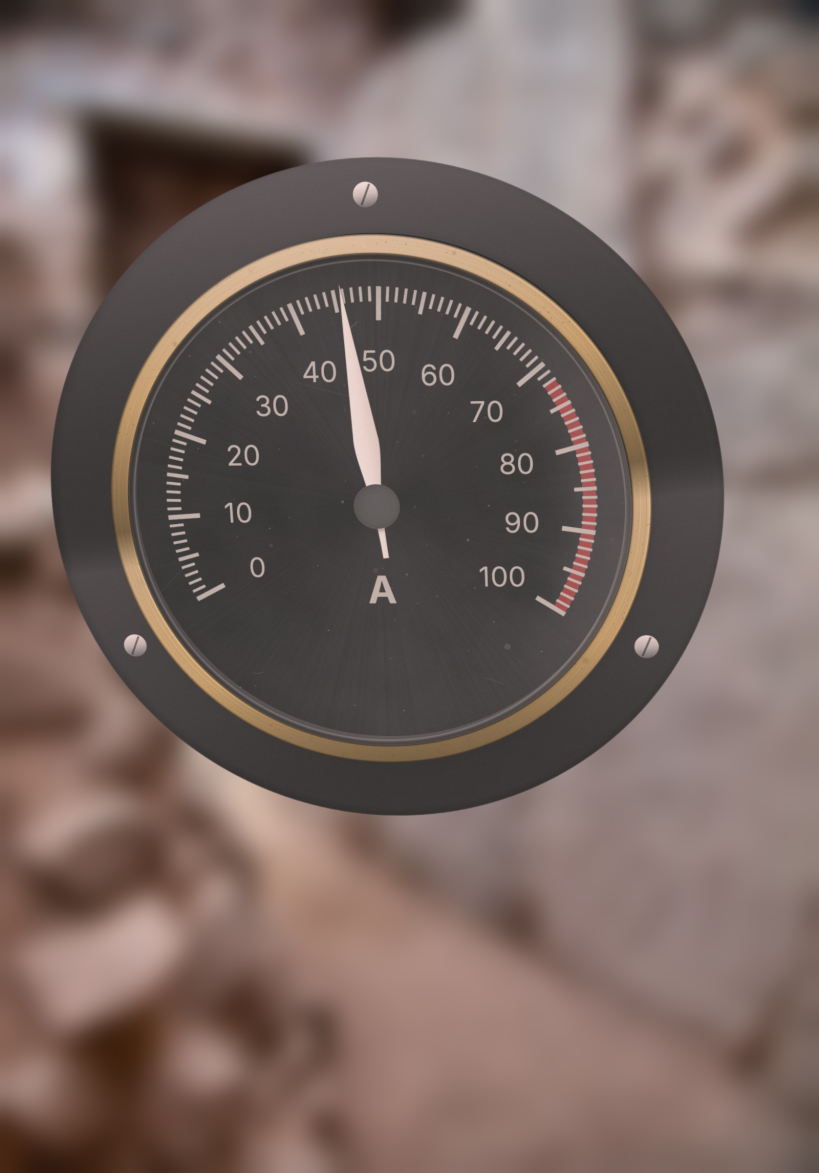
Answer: 46 A
